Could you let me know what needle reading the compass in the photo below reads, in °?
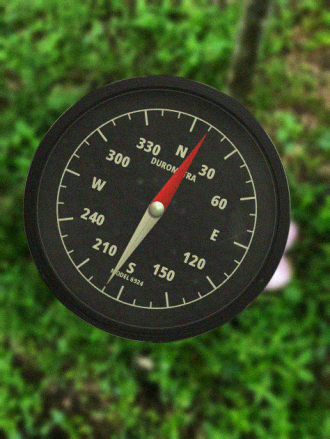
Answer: 10 °
